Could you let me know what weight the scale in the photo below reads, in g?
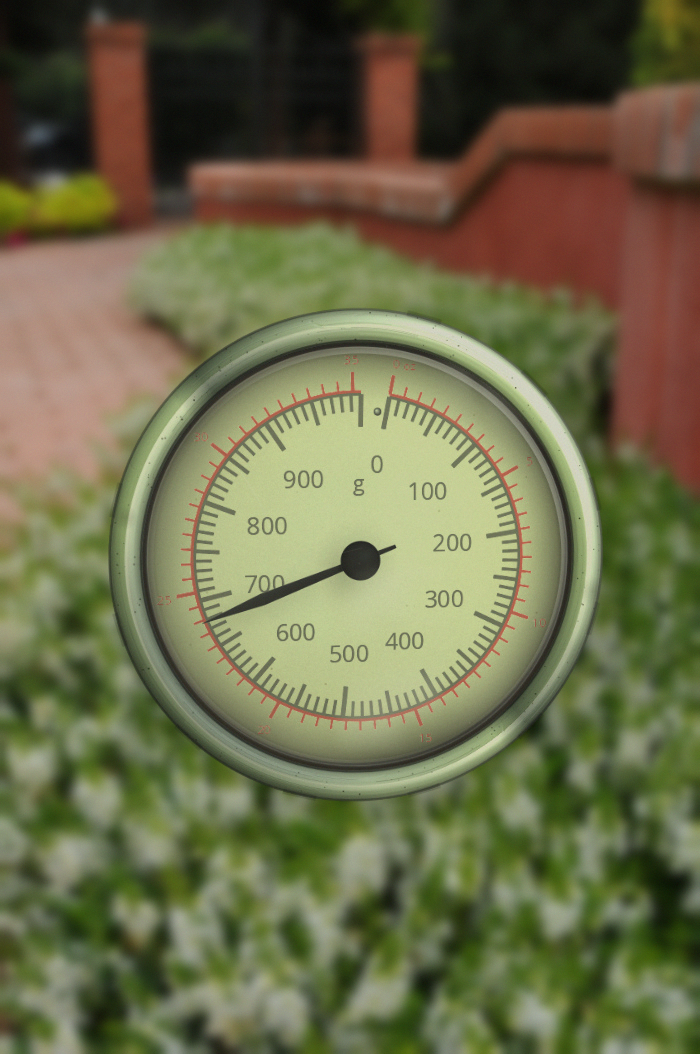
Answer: 680 g
